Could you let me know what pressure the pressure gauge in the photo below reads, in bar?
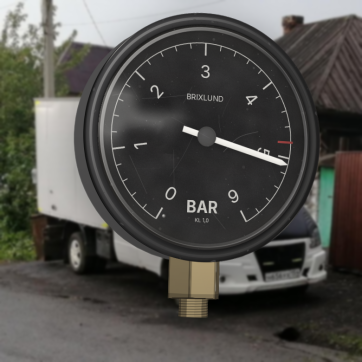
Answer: 5.1 bar
